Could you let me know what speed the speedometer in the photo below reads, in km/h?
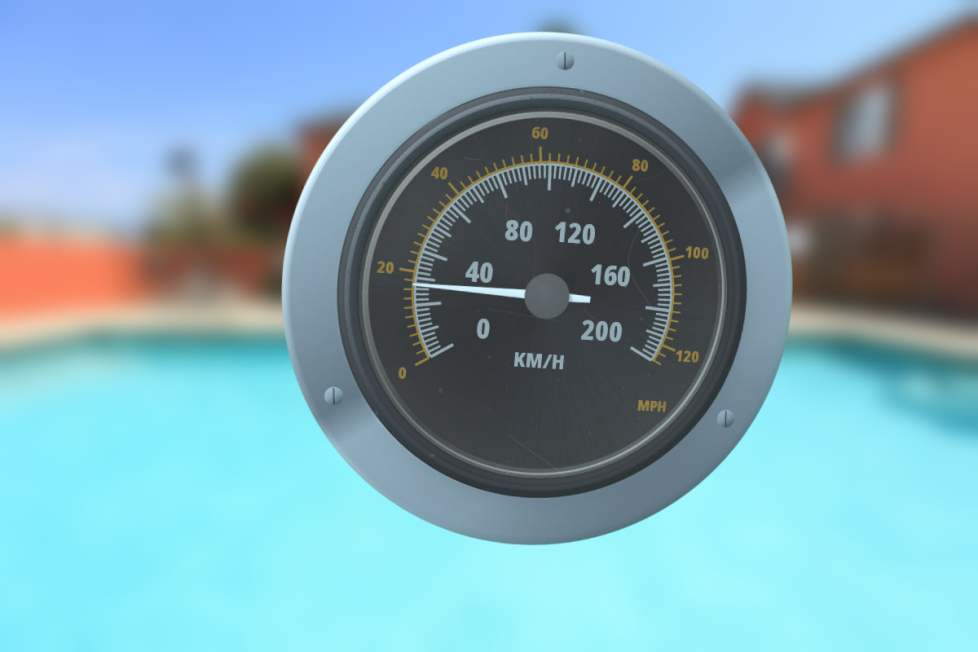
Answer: 28 km/h
